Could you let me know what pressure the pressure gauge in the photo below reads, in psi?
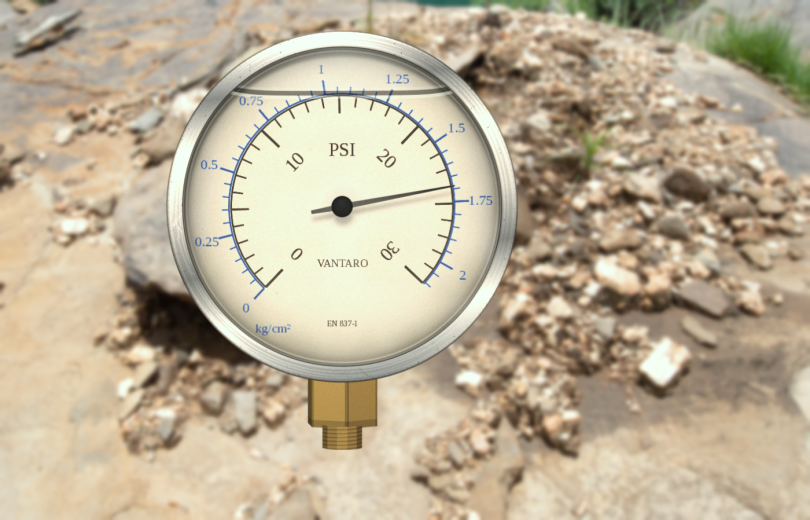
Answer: 24 psi
